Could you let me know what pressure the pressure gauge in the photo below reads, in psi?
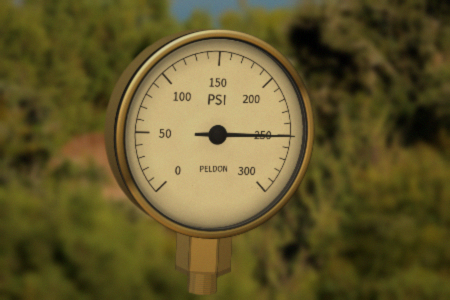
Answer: 250 psi
